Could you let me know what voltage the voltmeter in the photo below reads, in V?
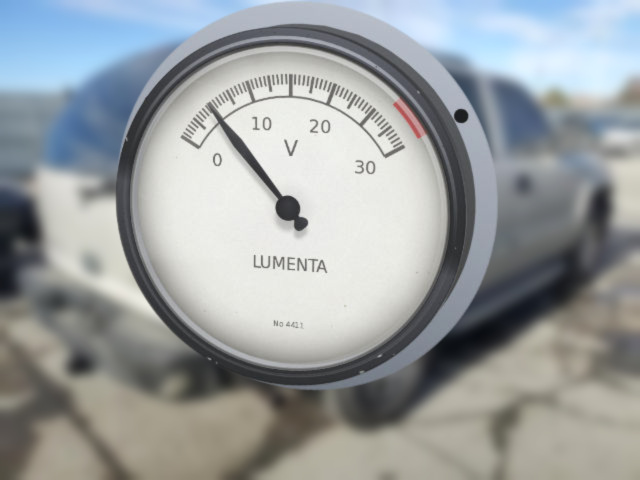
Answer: 5 V
